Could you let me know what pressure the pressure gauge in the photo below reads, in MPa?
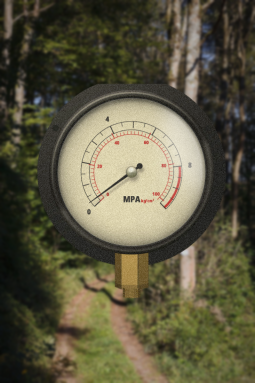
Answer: 0.25 MPa
